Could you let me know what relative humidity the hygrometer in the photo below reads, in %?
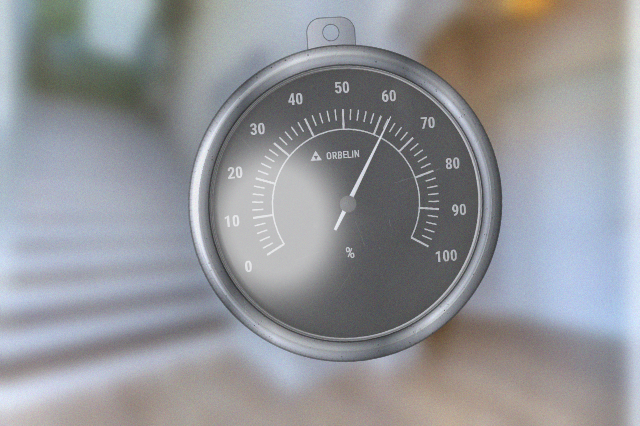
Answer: 62 %
